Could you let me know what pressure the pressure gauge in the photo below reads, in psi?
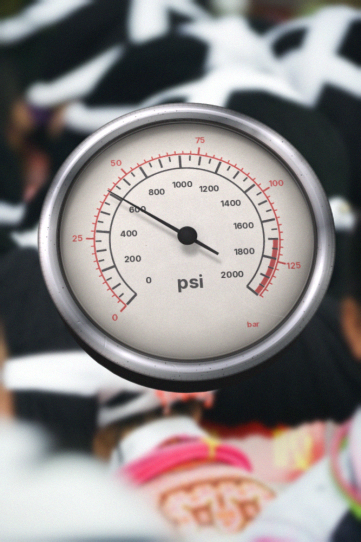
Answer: 600 psi
